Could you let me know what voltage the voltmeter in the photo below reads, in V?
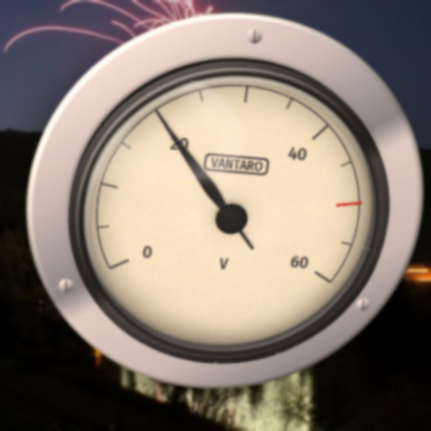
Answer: 20 V
